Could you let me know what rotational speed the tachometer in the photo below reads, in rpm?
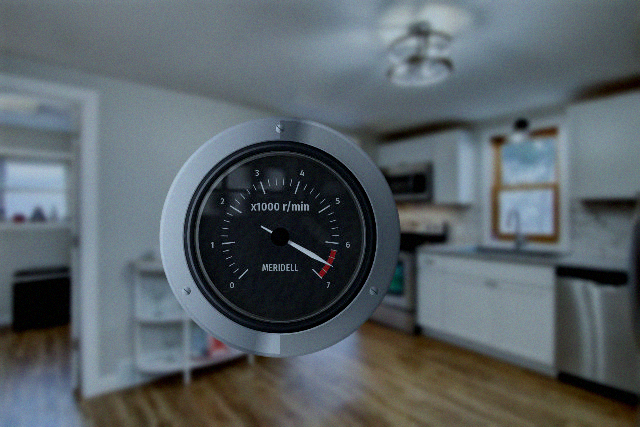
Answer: 6600 rpm
